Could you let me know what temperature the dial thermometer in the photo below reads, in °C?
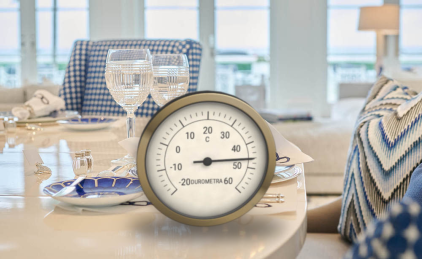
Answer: 46 °C
